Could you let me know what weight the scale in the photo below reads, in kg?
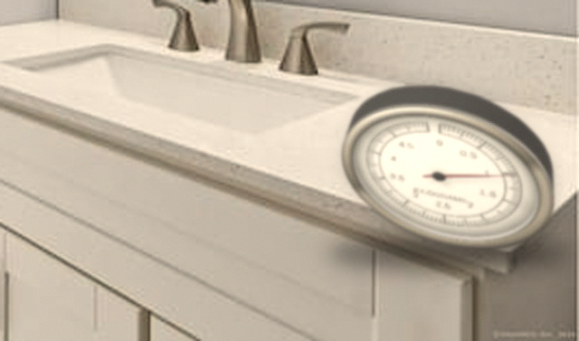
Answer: 1 kg
